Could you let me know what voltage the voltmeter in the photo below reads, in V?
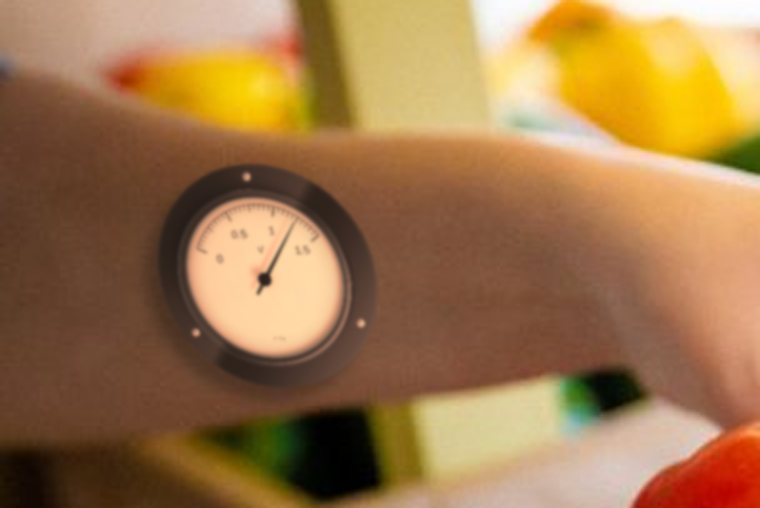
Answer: 1.25 V
